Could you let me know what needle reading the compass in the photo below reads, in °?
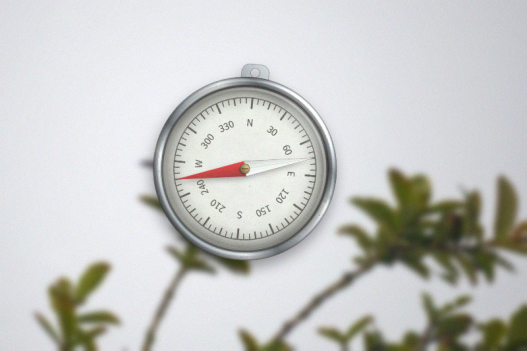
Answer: 255 °
